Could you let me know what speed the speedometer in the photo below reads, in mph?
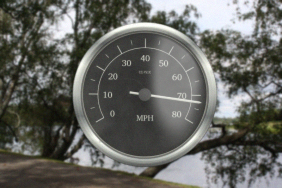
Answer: 72.5 mph
